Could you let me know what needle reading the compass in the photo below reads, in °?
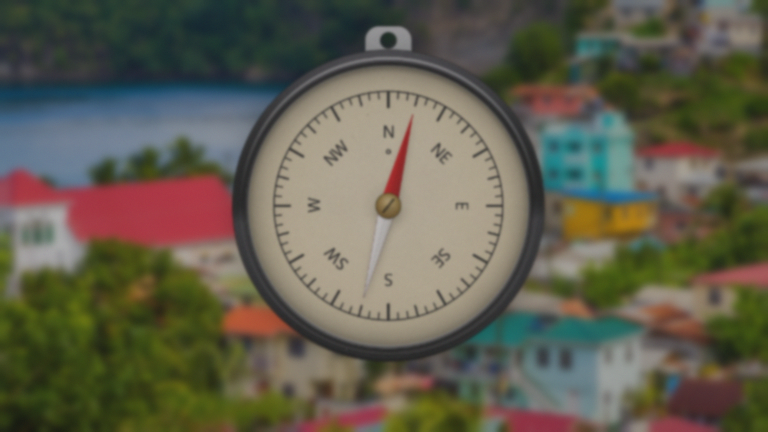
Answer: 15 °
